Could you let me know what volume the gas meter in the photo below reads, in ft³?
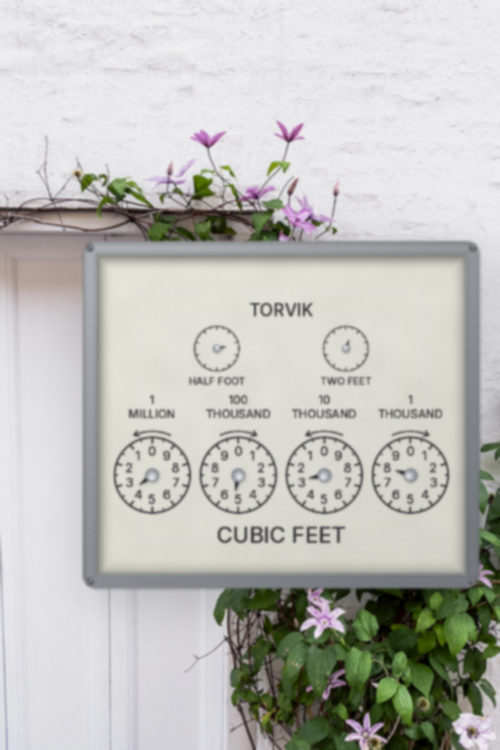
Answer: 352800 ft³
